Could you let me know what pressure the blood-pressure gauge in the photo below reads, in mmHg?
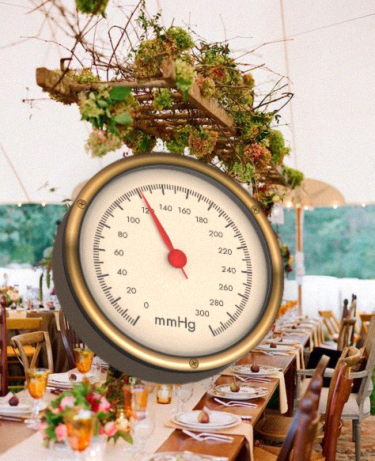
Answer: 120 mmHg
